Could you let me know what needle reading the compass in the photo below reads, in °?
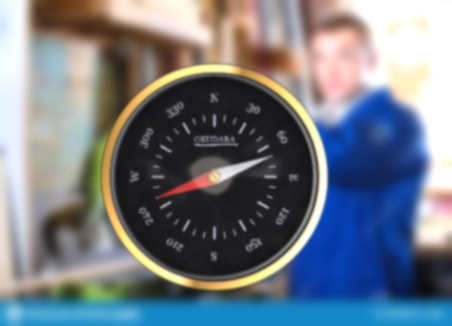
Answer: 250 °
